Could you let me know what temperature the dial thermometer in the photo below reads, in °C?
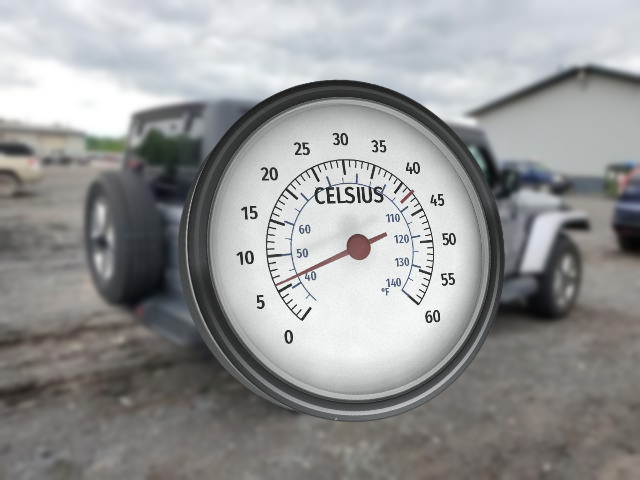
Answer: 6 °C
